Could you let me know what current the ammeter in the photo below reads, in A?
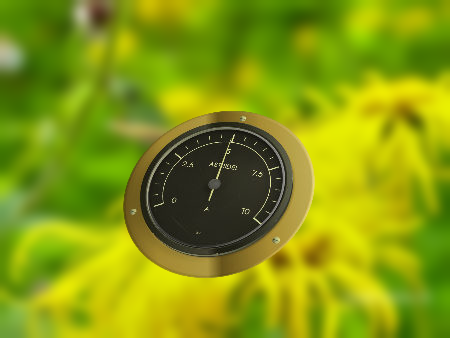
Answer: 5 A
